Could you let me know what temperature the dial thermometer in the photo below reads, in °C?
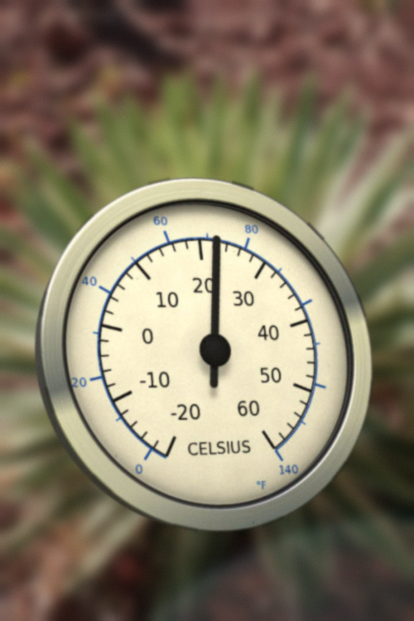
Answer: 22 °C
